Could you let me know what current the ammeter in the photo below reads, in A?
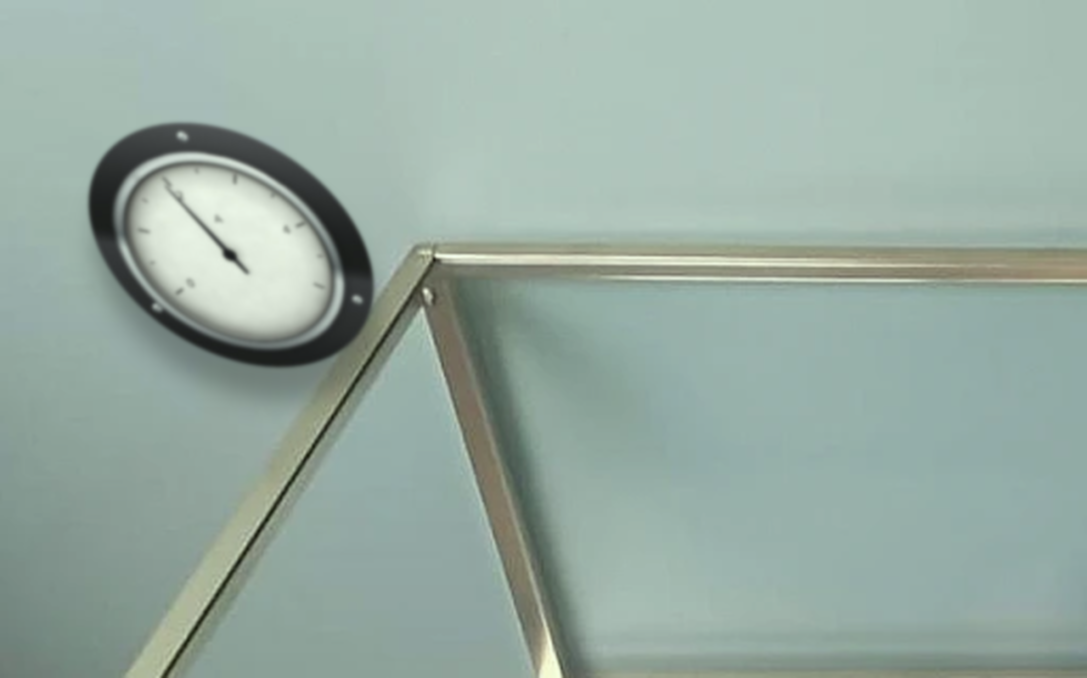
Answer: 2 A
